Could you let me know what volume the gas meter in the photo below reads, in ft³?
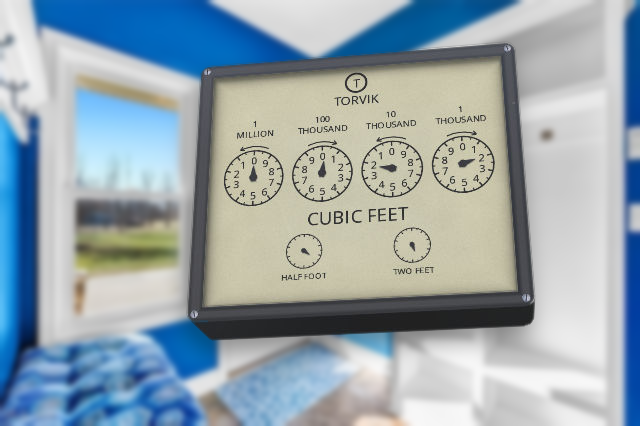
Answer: 2200 ft³
